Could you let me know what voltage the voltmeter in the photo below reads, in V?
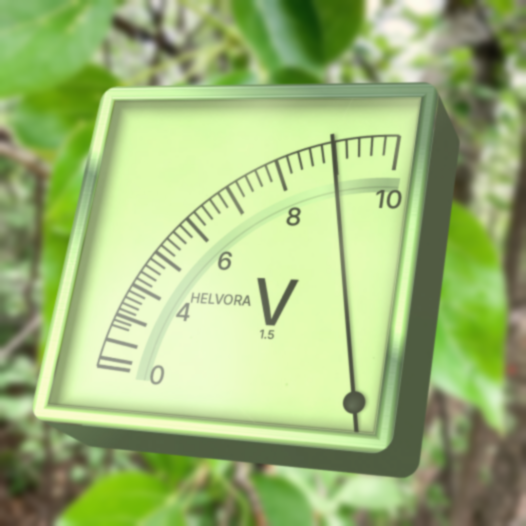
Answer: 9 V
